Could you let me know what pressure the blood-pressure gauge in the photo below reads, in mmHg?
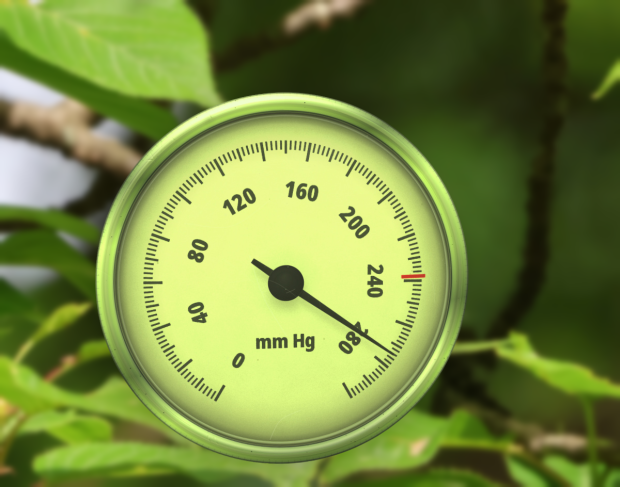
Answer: 274 mmHg
